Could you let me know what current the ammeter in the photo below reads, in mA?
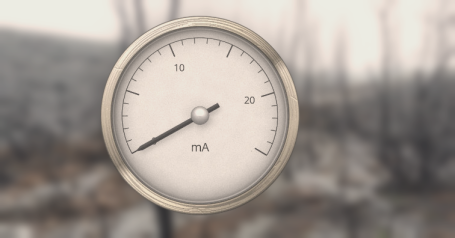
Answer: 0 mA
